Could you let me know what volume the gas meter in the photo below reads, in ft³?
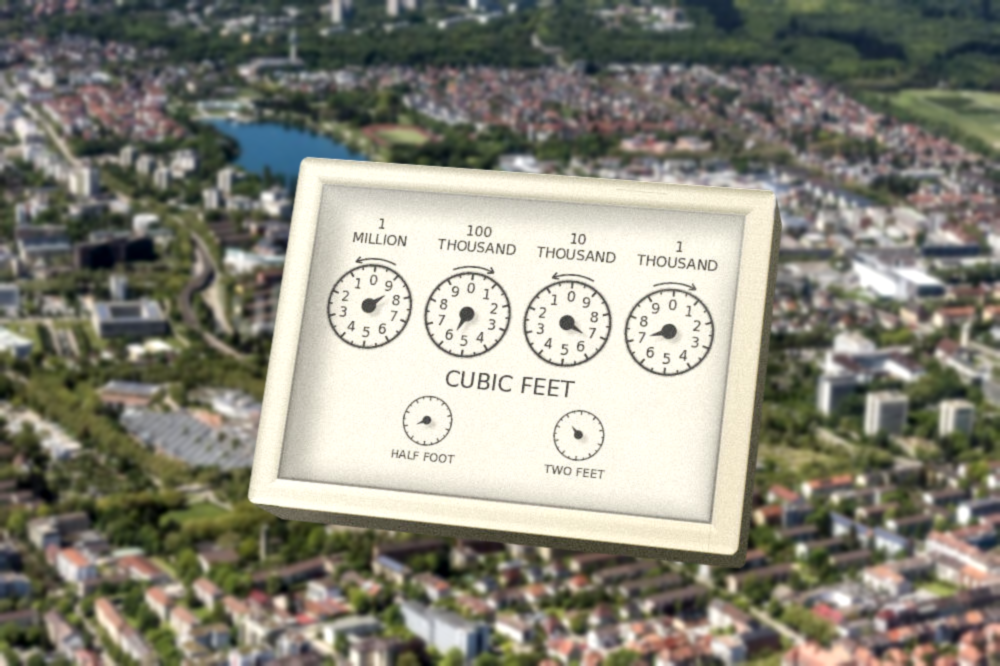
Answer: 856700 ft³
